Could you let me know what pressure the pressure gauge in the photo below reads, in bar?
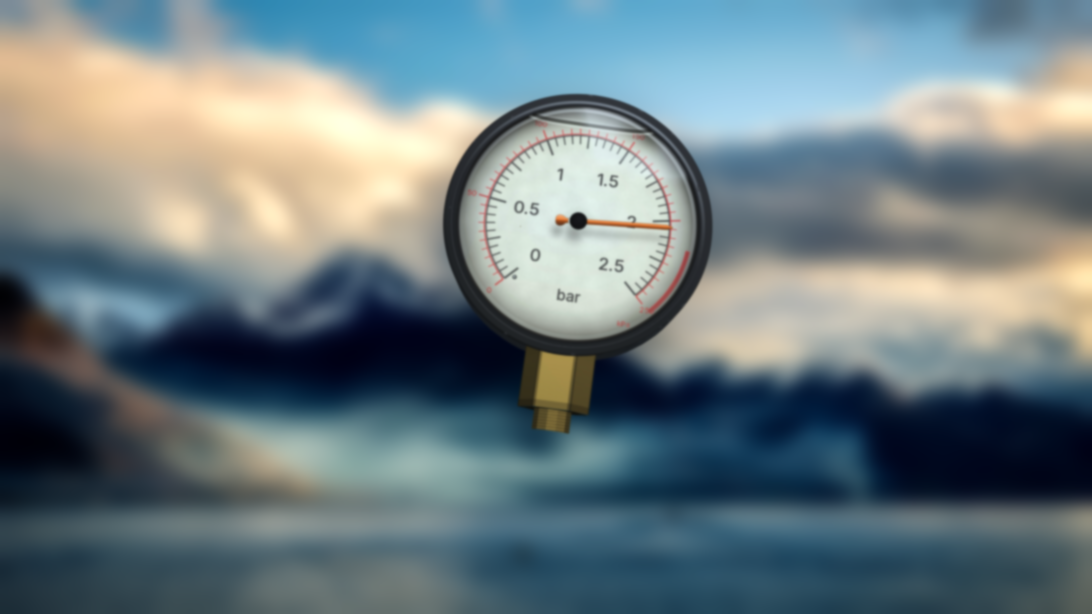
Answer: 2.05 bar
